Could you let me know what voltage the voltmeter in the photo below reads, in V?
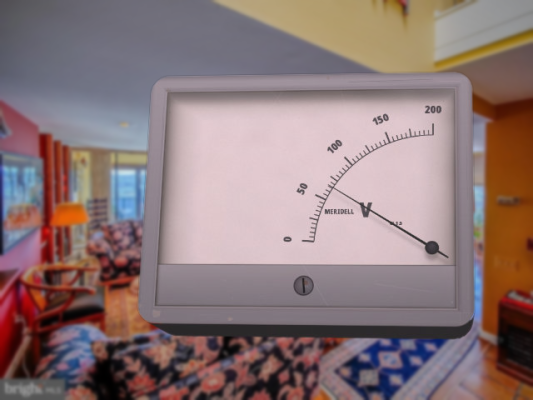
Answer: 65 V
